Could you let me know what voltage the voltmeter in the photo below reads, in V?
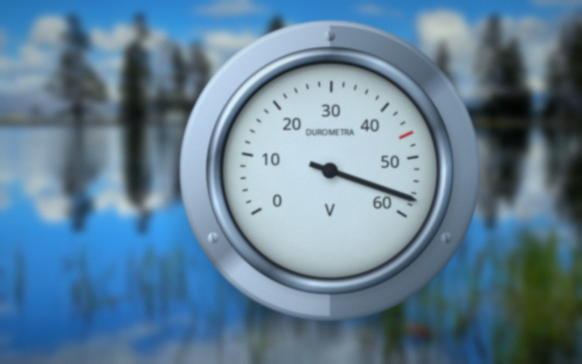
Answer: 57 V
